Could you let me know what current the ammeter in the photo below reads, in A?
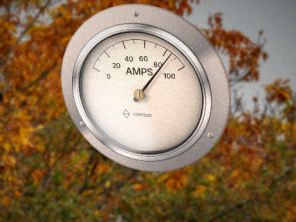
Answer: 85 A
